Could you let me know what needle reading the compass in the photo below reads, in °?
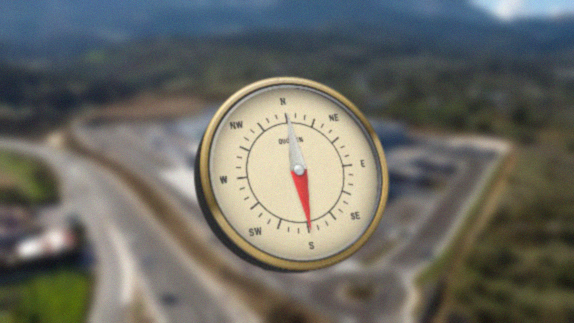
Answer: 180 °
